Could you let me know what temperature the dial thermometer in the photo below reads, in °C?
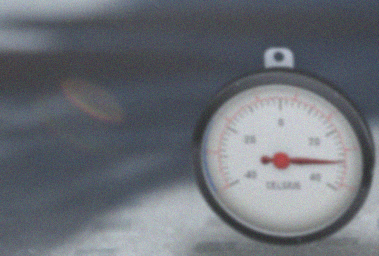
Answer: 30 °C
